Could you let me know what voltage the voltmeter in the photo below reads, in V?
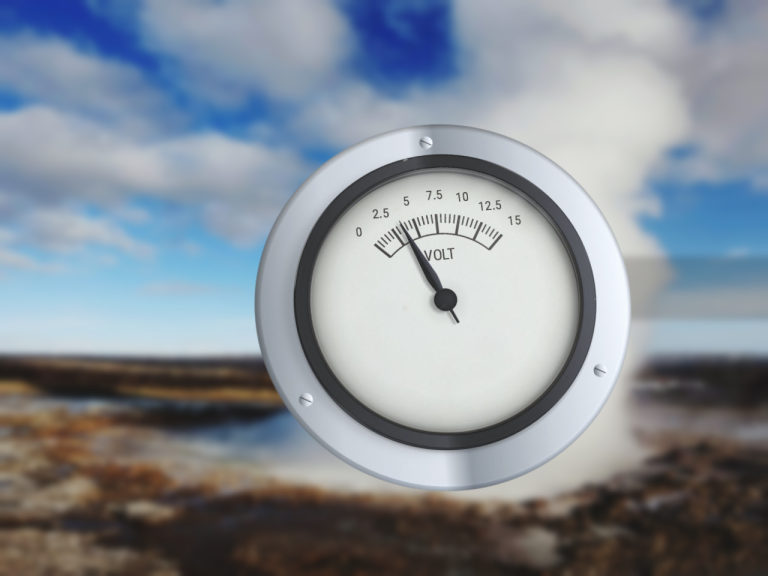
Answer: 3.5 V
